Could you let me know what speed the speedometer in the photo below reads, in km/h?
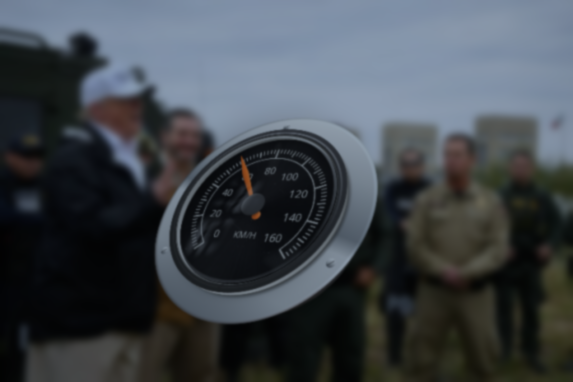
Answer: 60 km/h
